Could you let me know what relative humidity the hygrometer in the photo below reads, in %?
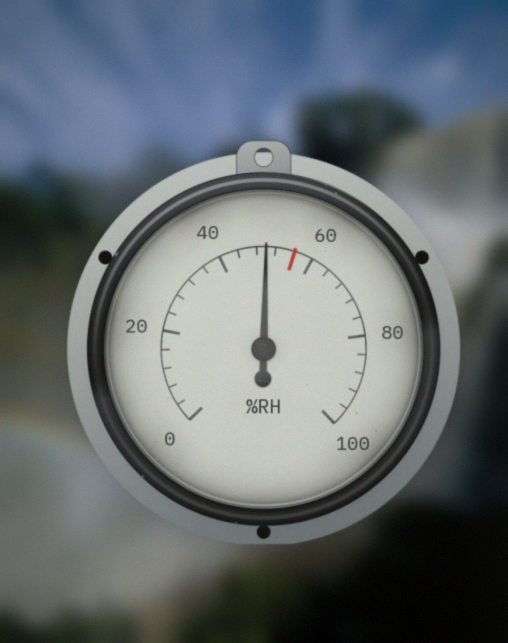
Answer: 50 %
